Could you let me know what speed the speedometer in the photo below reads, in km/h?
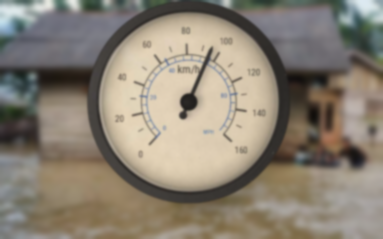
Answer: 95 km/h
